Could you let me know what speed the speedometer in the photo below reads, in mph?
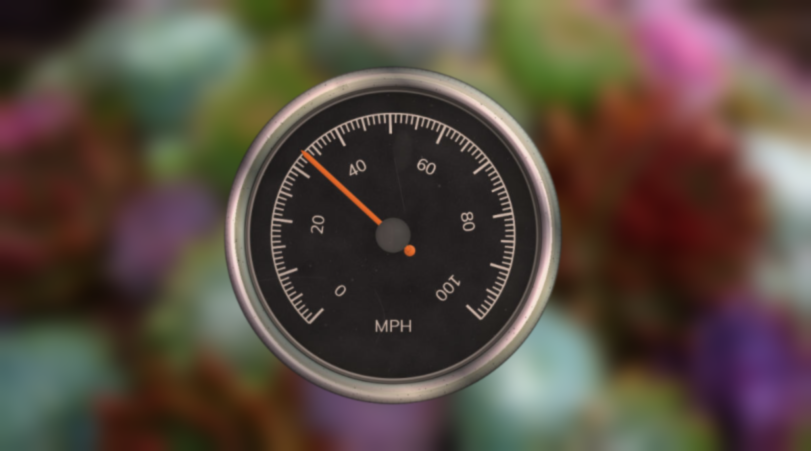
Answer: 33 mph
